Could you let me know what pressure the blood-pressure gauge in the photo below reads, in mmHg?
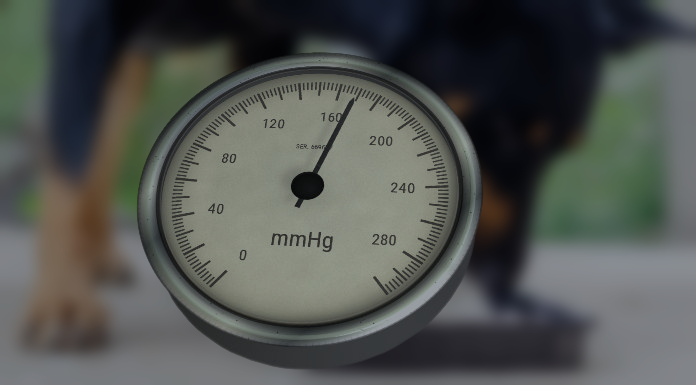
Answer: 170 mmHg
